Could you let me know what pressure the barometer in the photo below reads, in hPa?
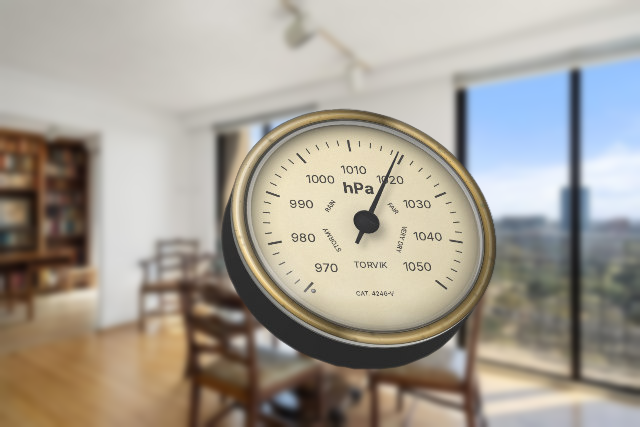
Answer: 1019 hPa
